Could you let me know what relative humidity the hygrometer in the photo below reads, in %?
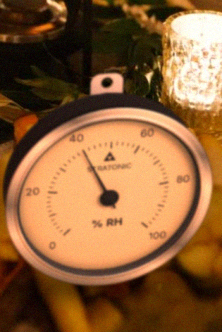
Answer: 40 %
